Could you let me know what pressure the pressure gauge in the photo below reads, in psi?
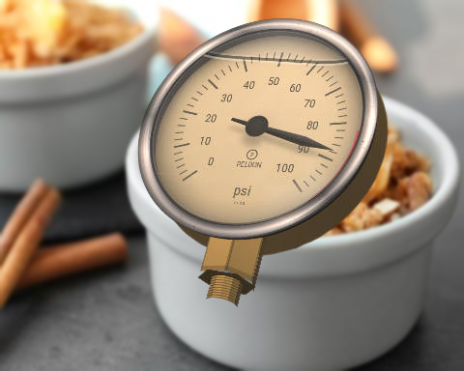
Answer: 88 psi
